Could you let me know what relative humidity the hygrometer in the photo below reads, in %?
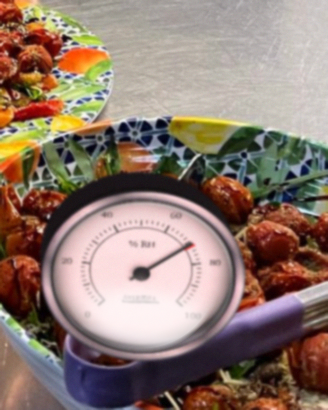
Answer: 70 %
